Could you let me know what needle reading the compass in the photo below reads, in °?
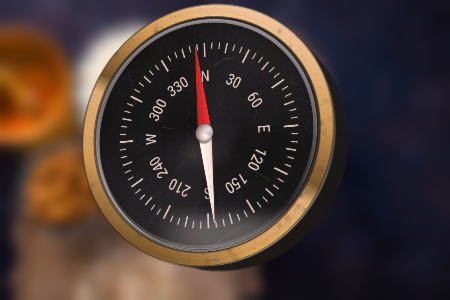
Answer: 355 °
